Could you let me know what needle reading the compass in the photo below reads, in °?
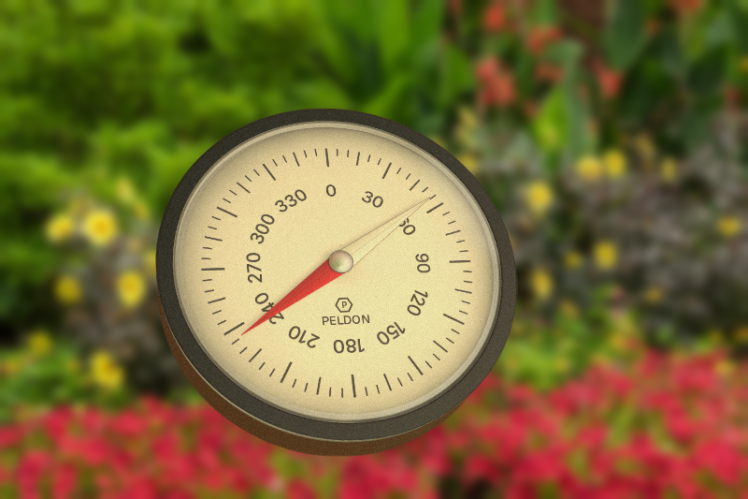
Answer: 235 °
